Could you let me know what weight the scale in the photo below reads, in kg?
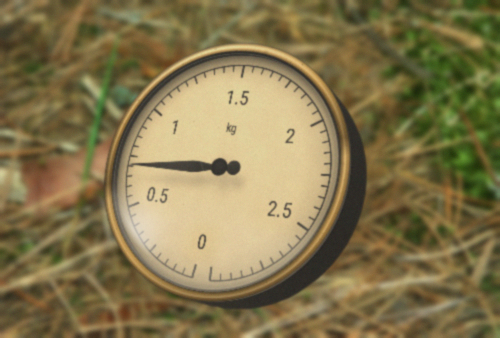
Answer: 0.7 kg
